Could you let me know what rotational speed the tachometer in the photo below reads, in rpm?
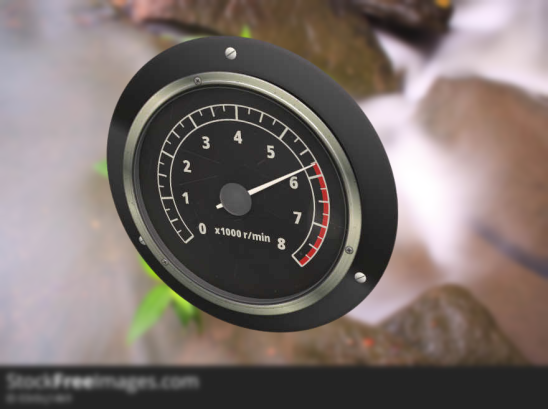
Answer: 5750 rpm
